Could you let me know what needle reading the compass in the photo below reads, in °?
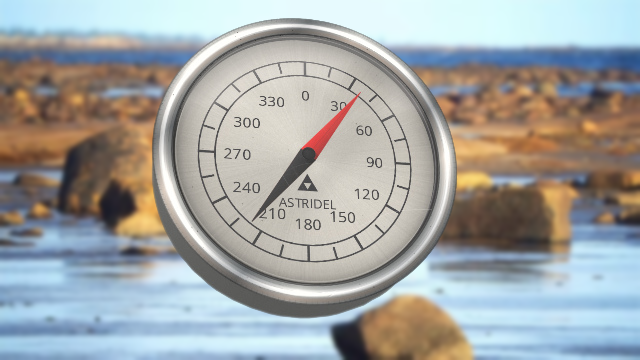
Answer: 37.5 °
